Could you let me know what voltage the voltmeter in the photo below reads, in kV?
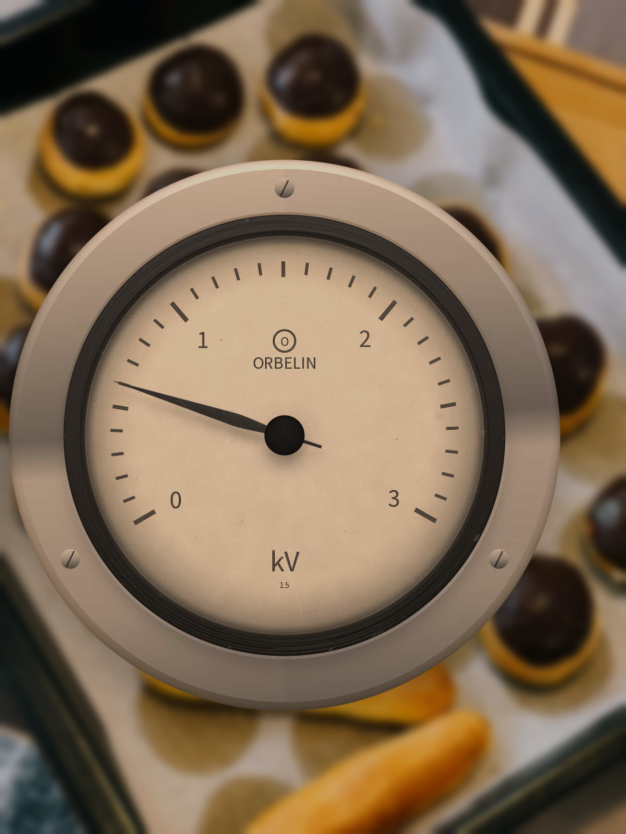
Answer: 0.6 kV
